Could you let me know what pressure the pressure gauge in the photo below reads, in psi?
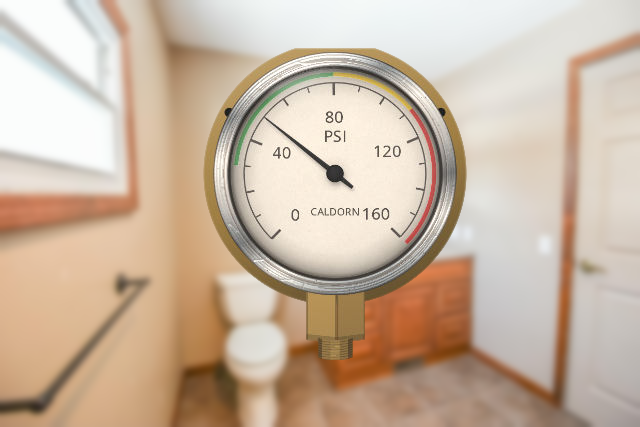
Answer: 50 psi
